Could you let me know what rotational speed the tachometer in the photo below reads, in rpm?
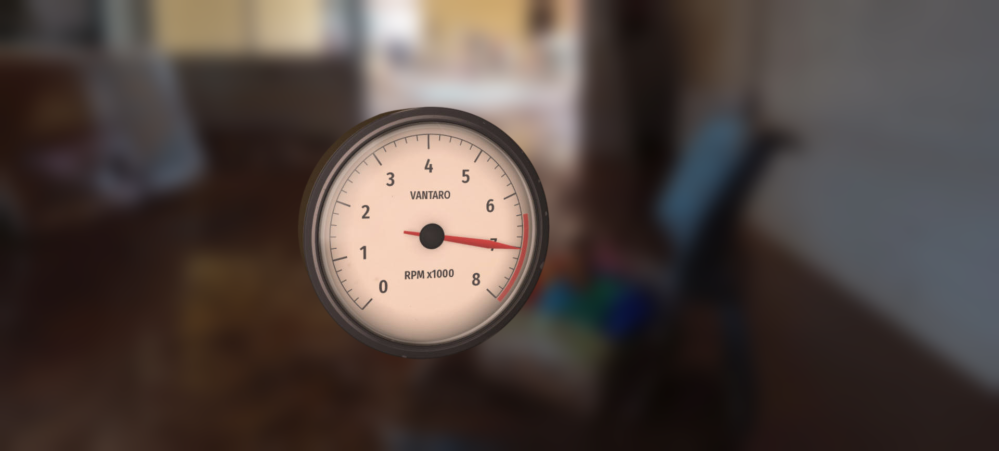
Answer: 7000 rpm
